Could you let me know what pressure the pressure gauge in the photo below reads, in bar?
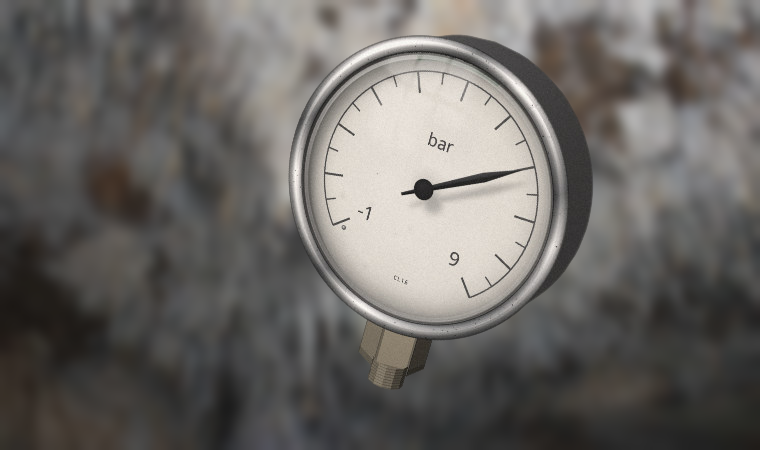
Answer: 6 bar
